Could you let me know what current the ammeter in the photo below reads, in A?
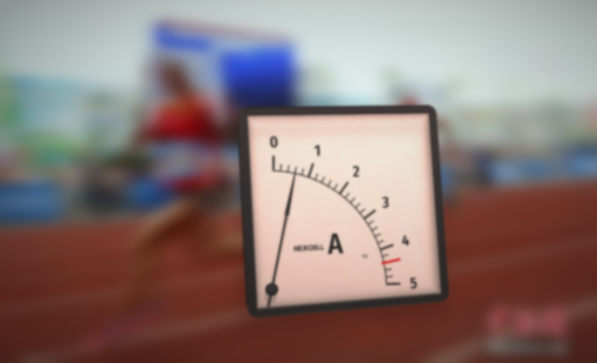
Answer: 0.6 A
